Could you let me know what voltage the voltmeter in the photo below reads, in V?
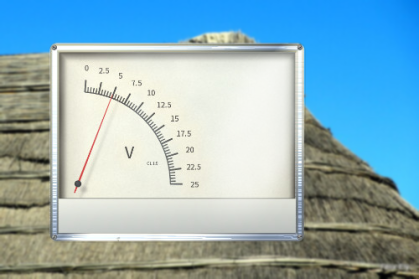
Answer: 5 V
